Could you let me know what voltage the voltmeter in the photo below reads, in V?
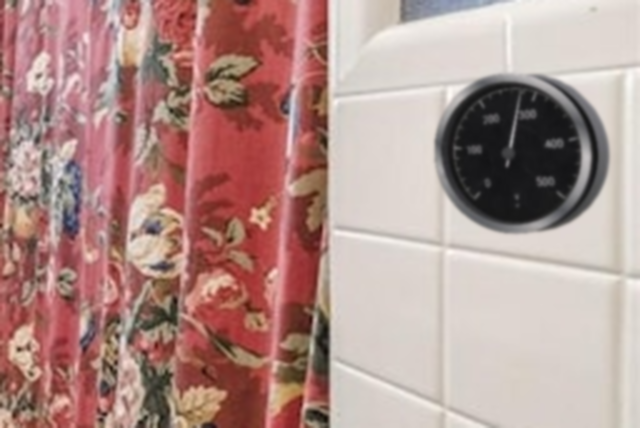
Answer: 280 V
